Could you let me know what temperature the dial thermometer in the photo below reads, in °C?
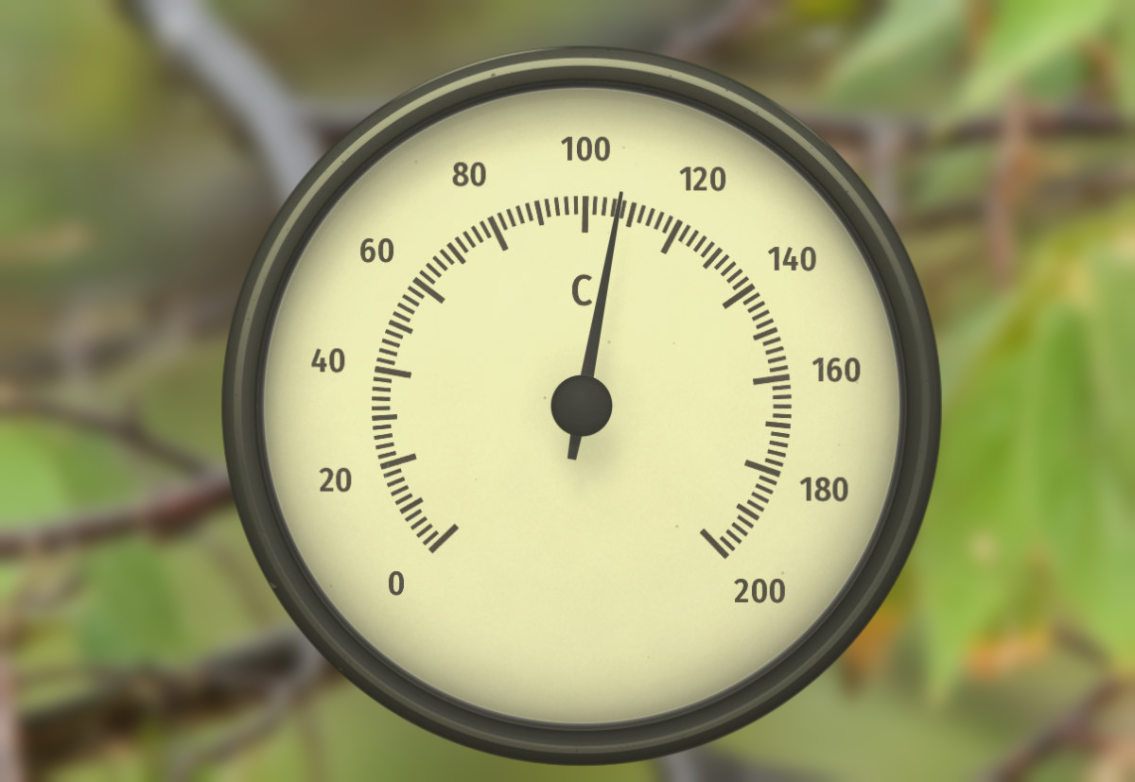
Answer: 107 °C
